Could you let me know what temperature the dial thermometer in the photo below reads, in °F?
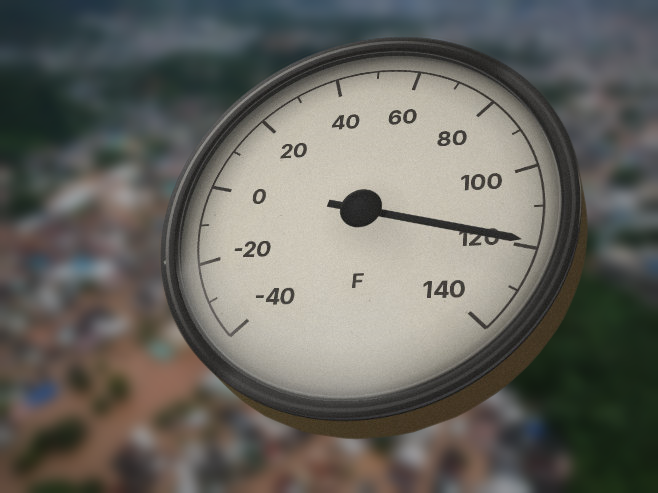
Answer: 120 °F
